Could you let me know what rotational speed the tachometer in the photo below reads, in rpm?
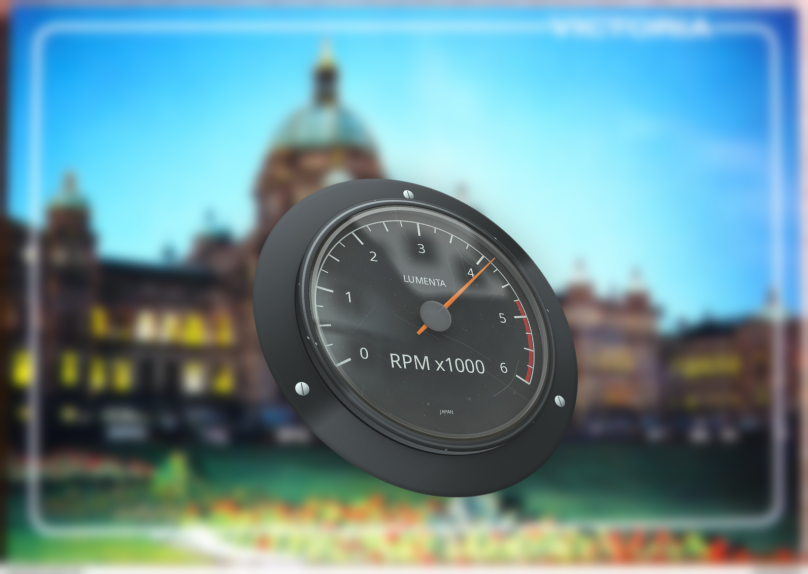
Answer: 4125 rpm
